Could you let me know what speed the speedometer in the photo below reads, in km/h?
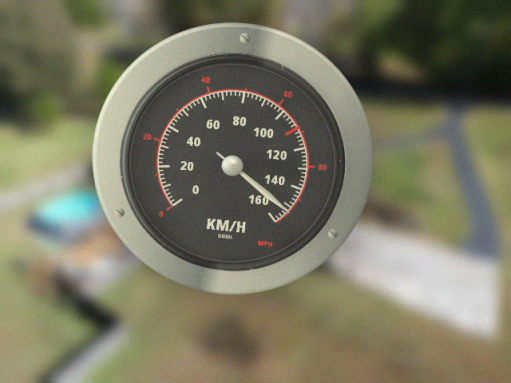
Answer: 152 km/h
